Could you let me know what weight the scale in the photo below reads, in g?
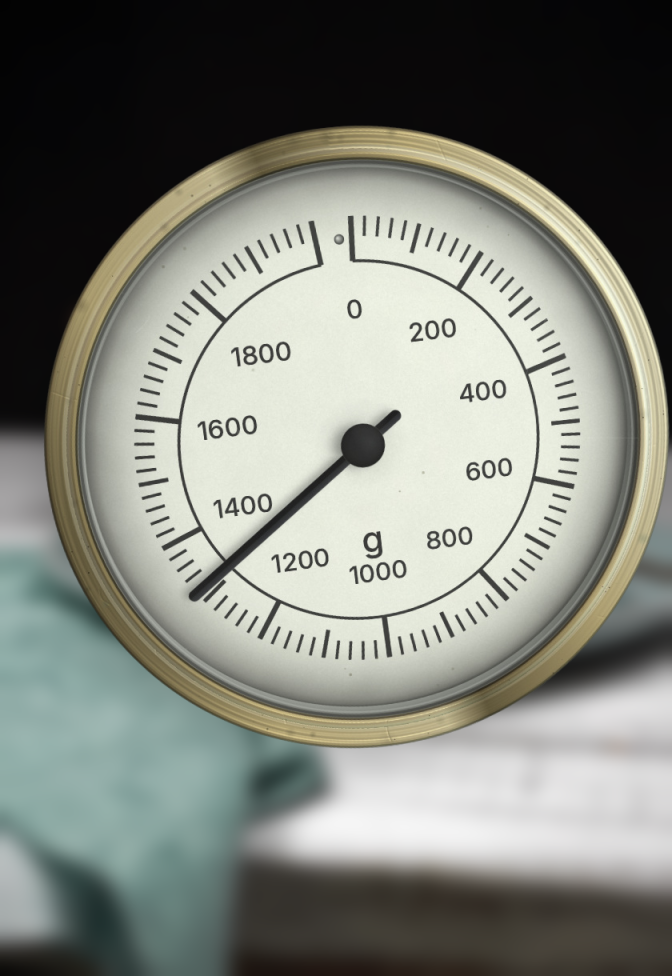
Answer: 1320 g
